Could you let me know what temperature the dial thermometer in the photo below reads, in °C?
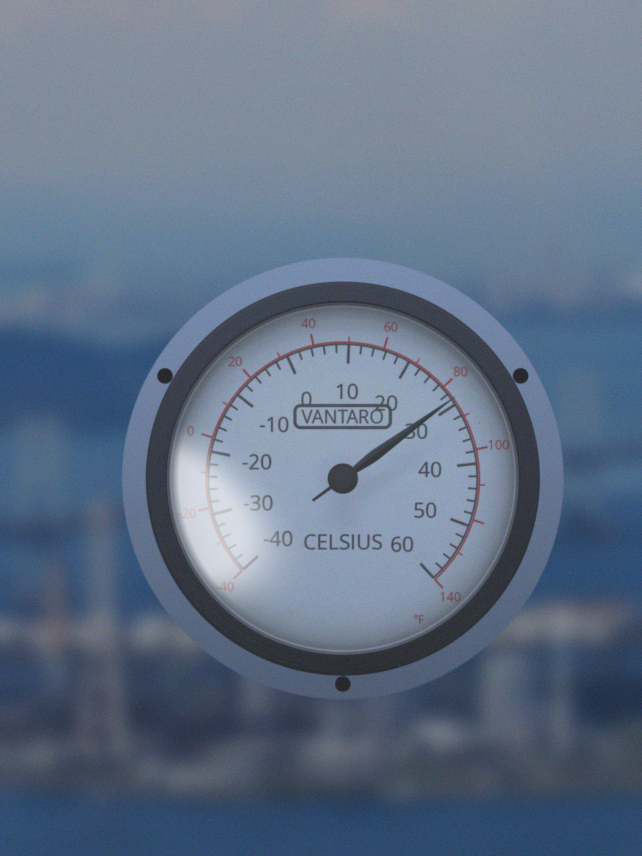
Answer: 29 °C
